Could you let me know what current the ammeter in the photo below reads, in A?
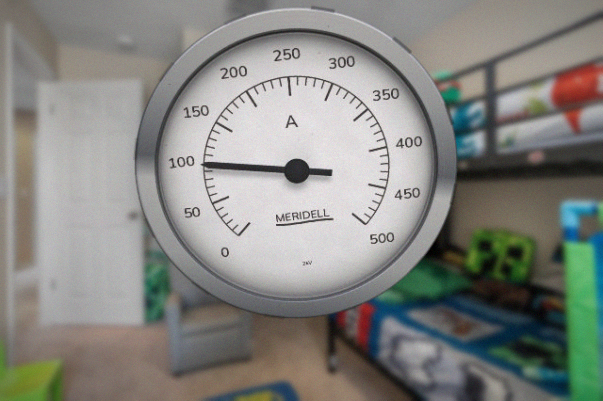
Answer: 100 A
